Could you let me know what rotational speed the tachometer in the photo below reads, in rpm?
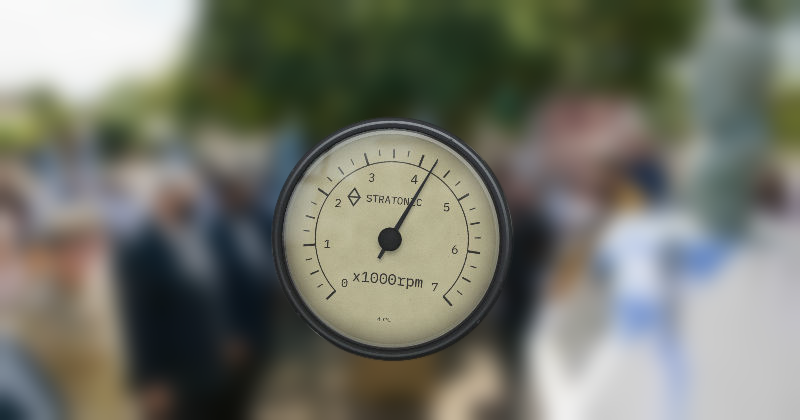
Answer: 4250 rpm
